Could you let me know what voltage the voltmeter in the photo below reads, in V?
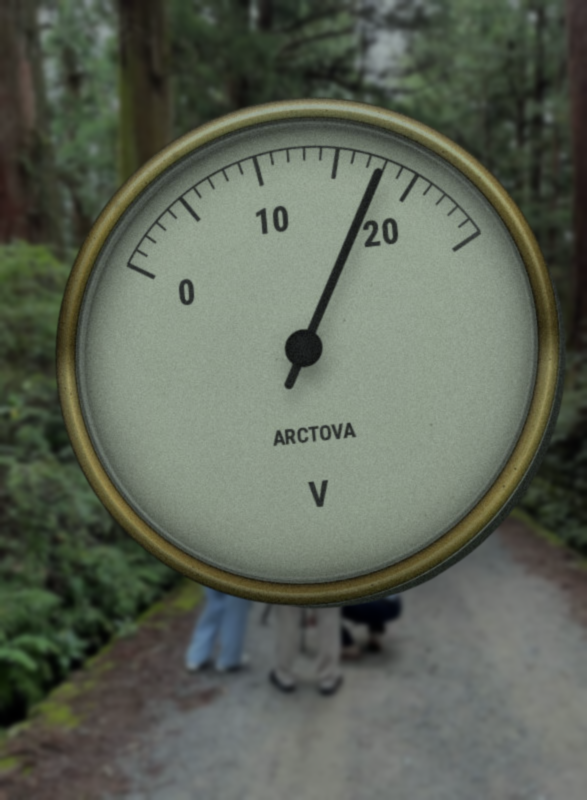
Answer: 18 V
